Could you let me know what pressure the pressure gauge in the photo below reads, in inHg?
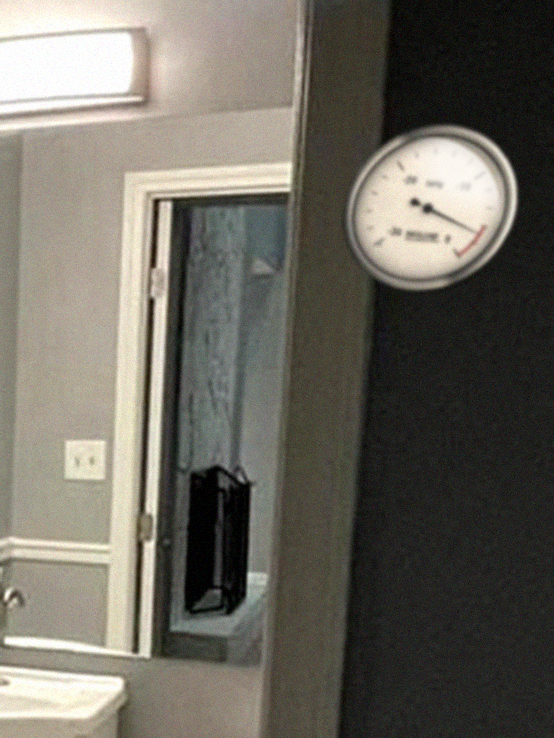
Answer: -3 inHg
